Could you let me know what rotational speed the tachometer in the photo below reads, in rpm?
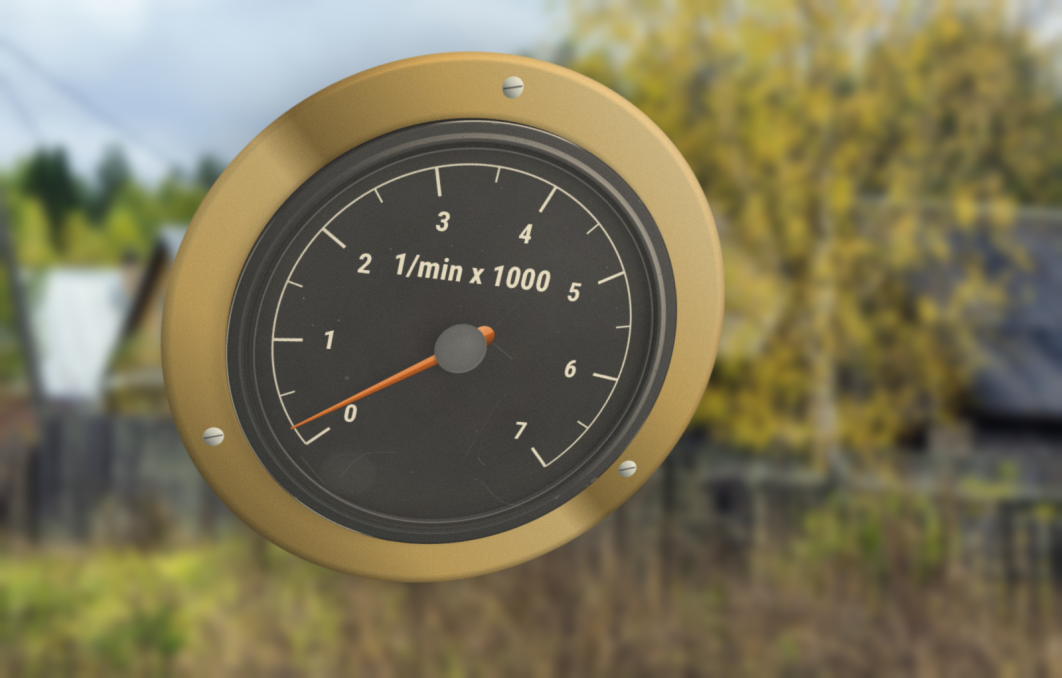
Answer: 250 rpm
